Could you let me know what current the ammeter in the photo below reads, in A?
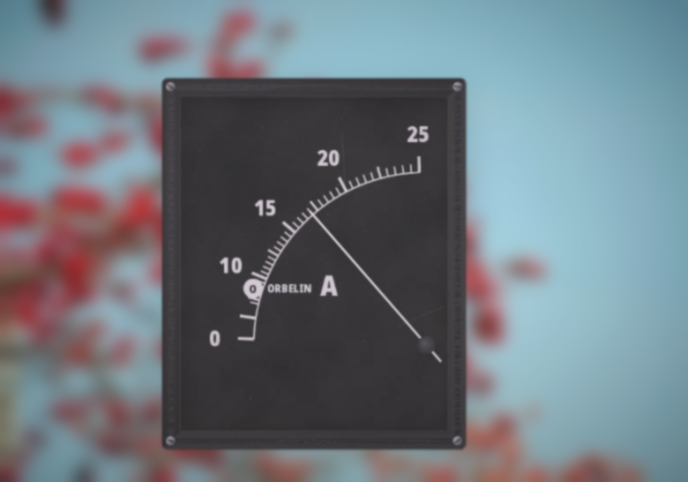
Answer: 17 A
